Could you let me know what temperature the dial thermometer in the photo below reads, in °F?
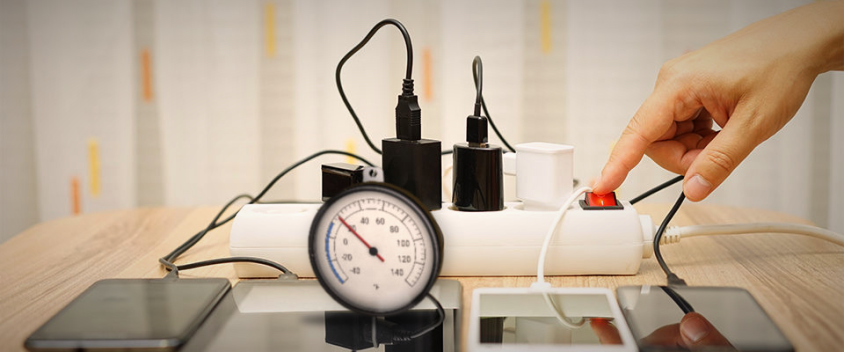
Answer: 20 °F
